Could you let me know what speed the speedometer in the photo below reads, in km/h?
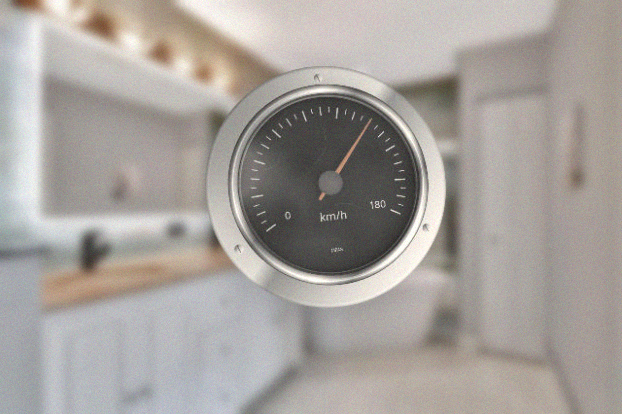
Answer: 120 km/h
